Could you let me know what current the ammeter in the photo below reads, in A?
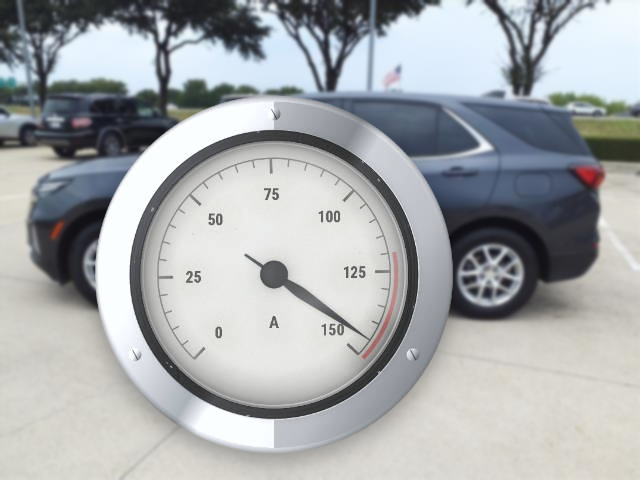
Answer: 145 A
